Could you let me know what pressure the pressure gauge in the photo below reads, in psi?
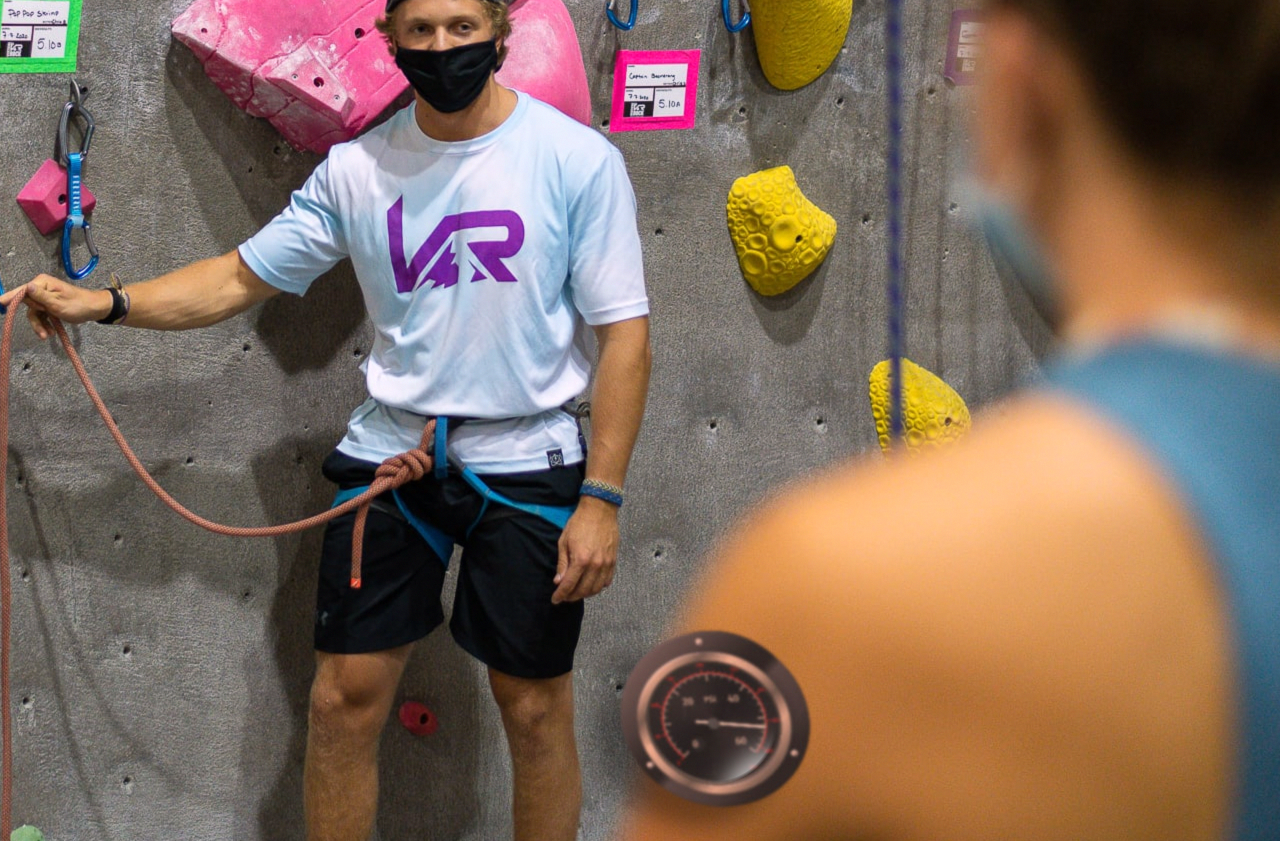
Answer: 52 psi
